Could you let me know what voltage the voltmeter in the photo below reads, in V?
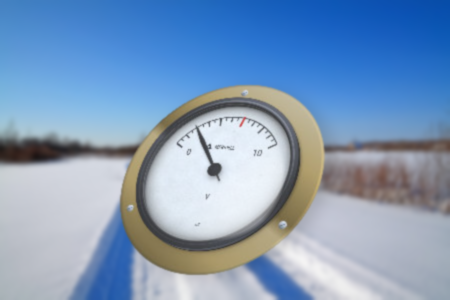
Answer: 2 V
